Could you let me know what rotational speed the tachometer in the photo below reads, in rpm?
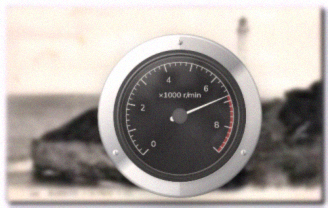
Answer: 6800 rpm
